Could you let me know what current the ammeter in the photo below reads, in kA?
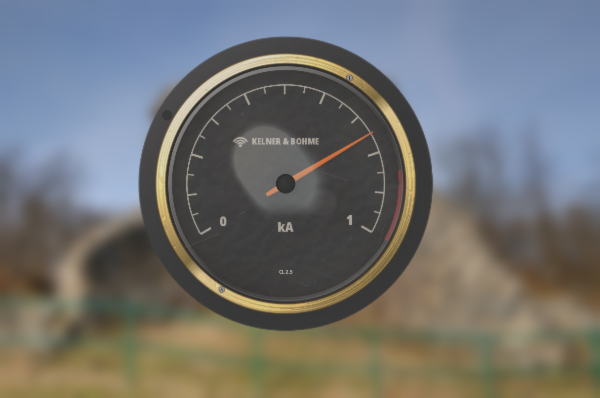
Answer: 0.75 kA
